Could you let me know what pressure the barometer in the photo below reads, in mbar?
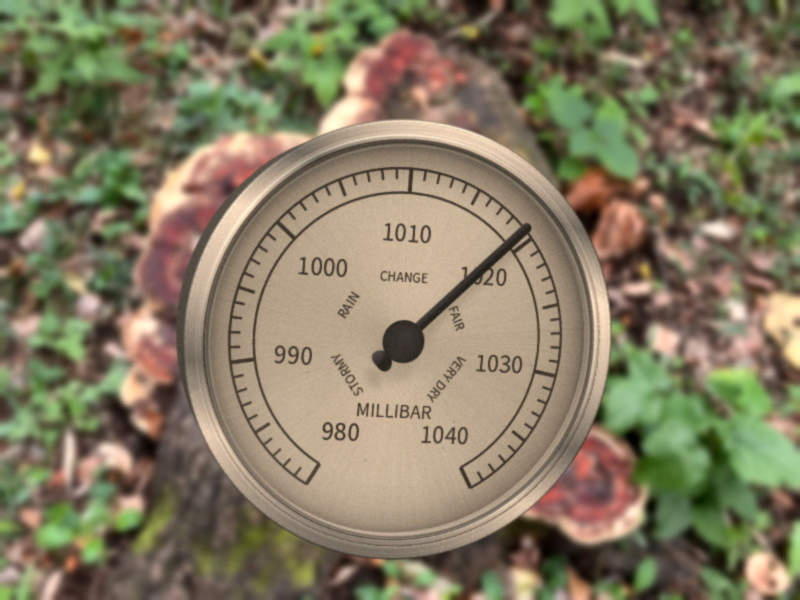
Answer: 1019 mbar
